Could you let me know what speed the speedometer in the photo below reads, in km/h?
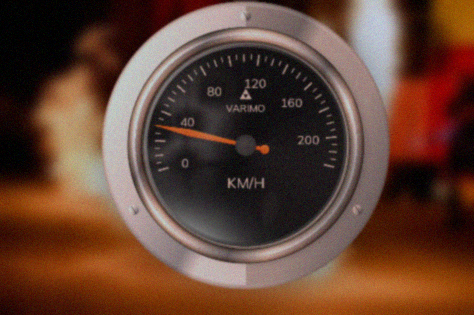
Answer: 30 km/h
